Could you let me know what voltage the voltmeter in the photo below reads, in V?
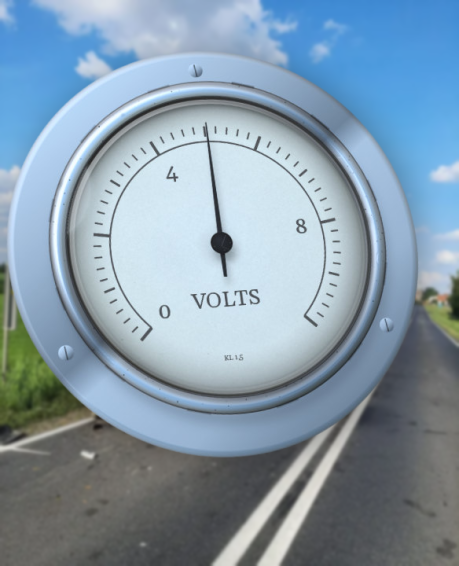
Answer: 5 V
